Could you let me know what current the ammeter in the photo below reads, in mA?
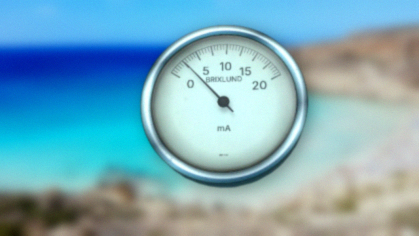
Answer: 2.5 mA
